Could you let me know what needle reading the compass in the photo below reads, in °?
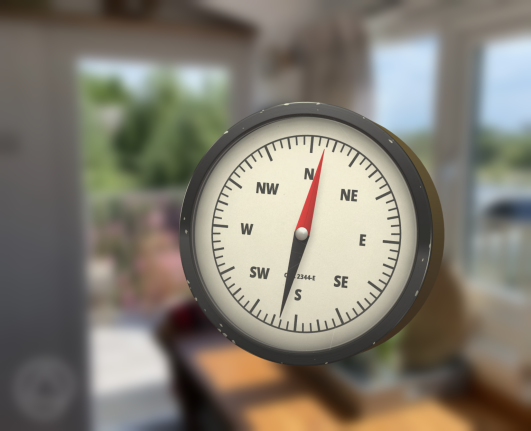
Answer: 10 °
